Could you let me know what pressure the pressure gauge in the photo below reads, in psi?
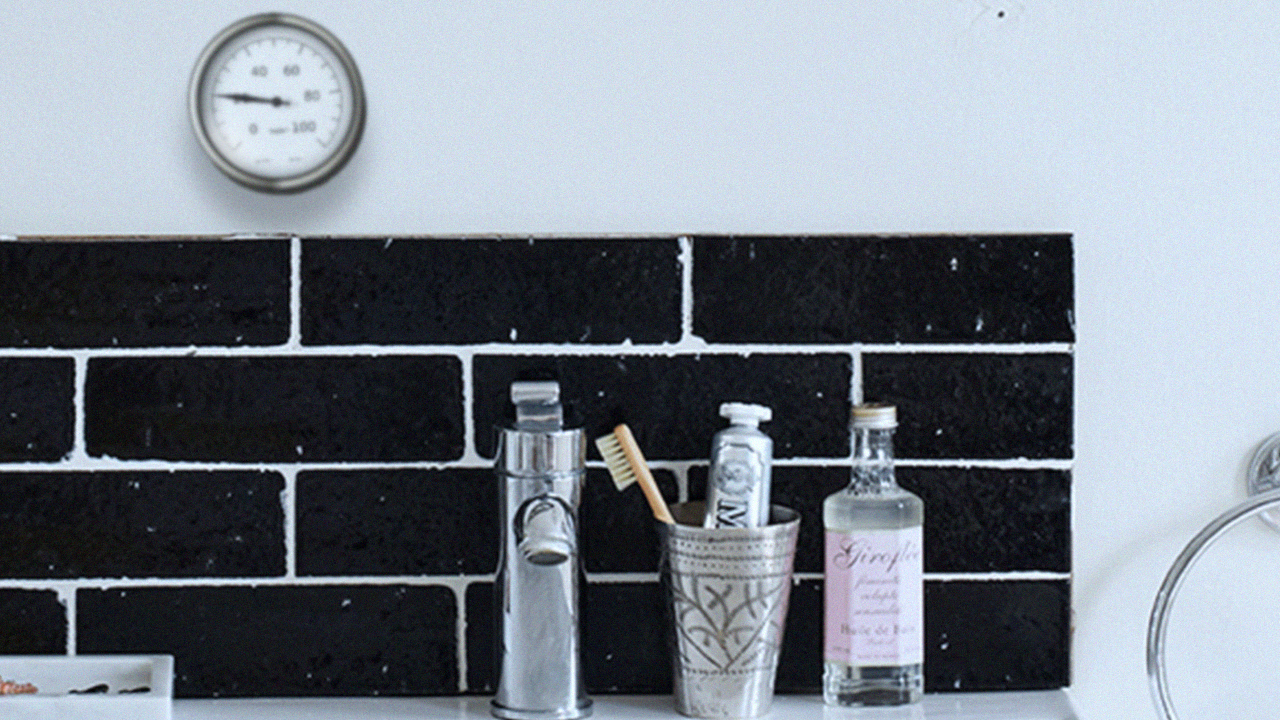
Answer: 20 psi
